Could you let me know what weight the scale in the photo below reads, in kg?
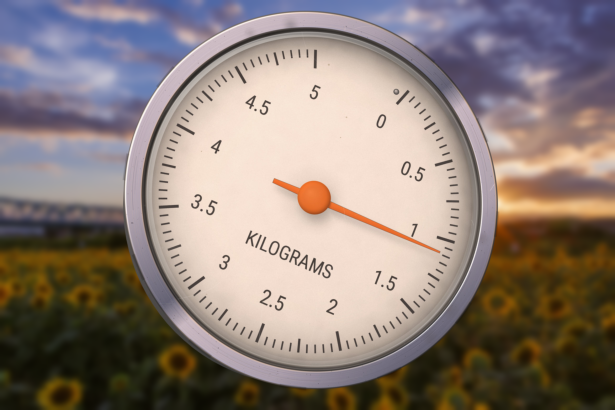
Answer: 1.1 kg
